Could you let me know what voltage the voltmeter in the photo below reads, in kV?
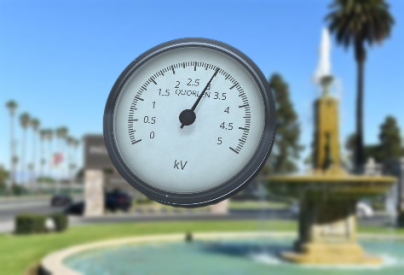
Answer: 3 kV
